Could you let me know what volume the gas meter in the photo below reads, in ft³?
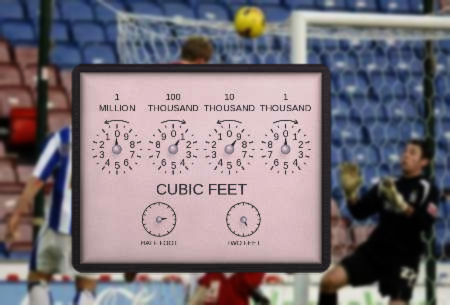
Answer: 9000 ft³
